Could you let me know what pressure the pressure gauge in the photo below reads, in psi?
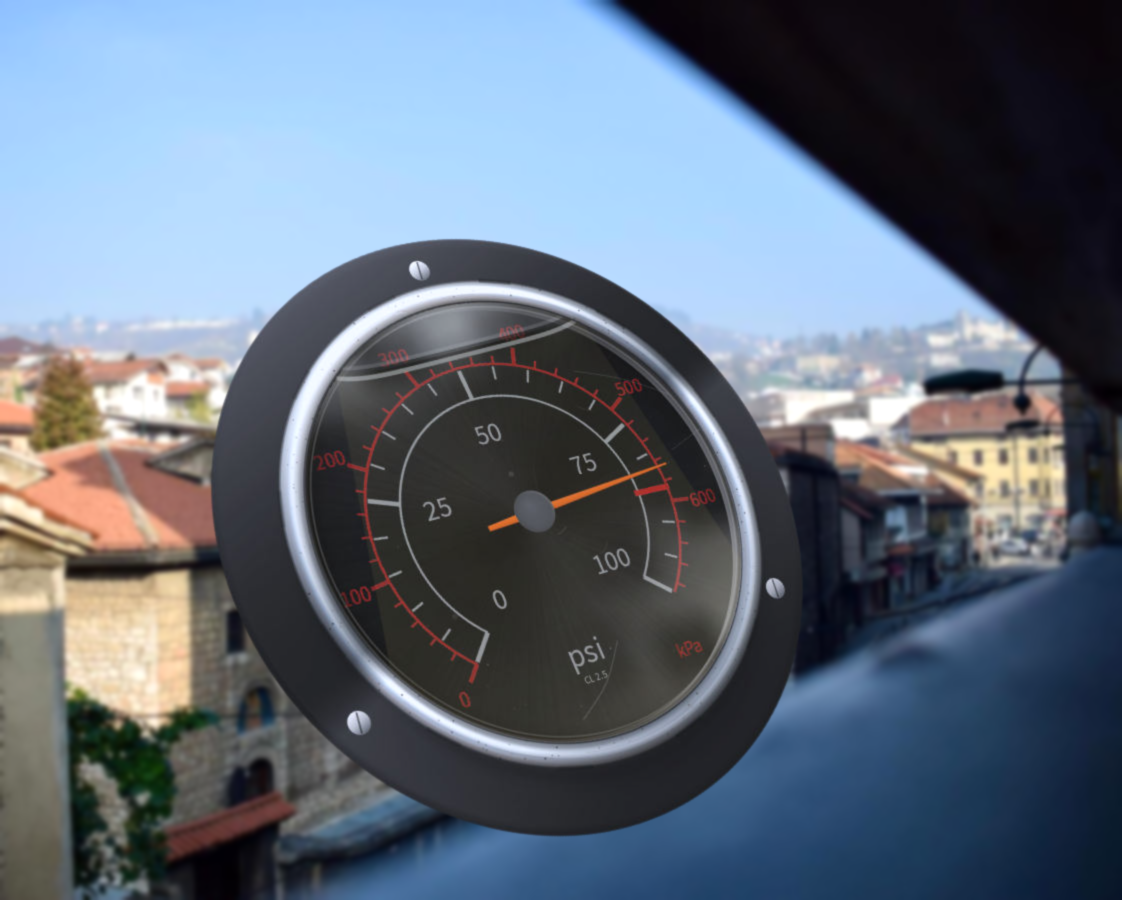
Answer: 82.5 psi
